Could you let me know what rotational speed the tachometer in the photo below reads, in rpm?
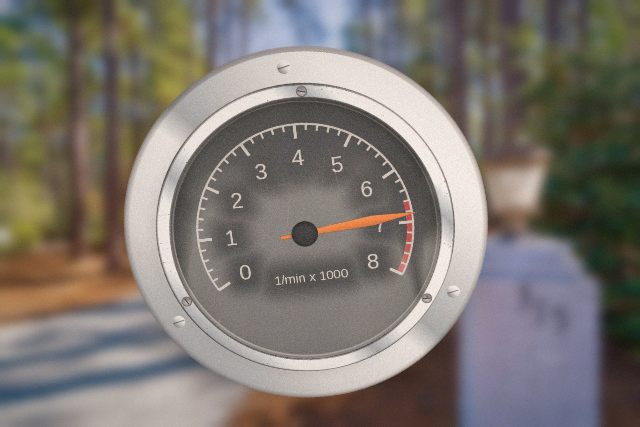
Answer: 6800 rpm
